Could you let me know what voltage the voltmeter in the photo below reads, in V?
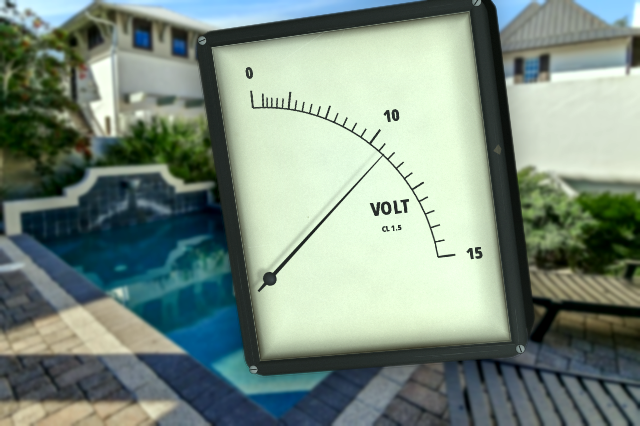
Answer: 10.75 V
